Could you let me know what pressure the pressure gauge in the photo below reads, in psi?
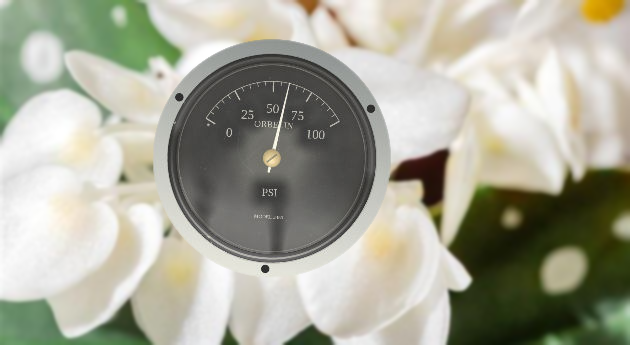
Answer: 60 psi
